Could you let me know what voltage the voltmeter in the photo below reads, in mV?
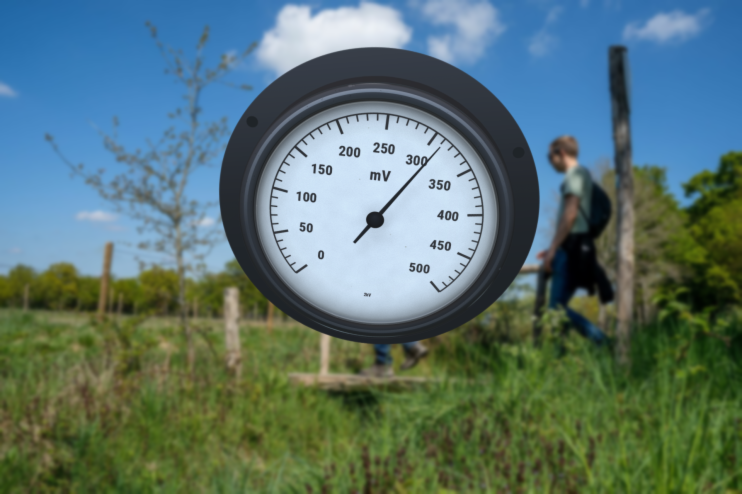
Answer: 310 mV
